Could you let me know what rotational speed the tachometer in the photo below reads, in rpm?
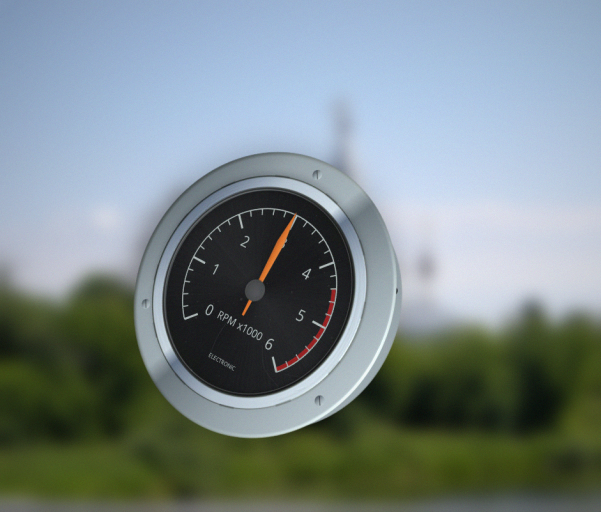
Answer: 3000 rpm
